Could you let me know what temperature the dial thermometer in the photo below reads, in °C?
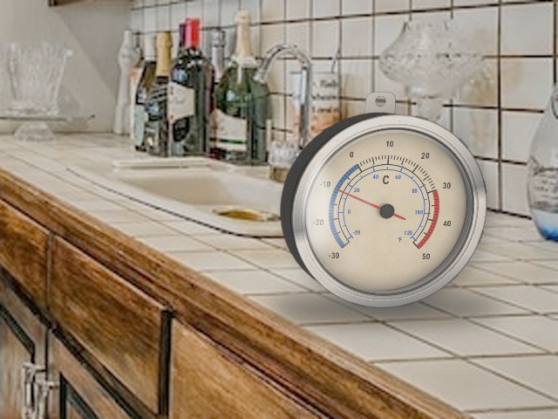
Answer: -10 °C
